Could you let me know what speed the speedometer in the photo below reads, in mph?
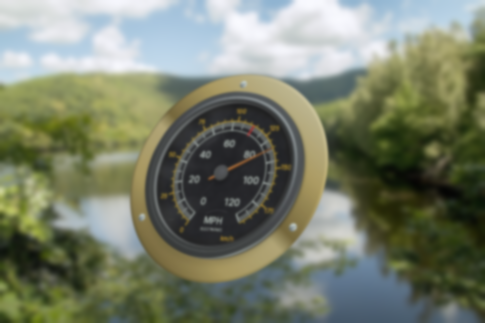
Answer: 85 mph
